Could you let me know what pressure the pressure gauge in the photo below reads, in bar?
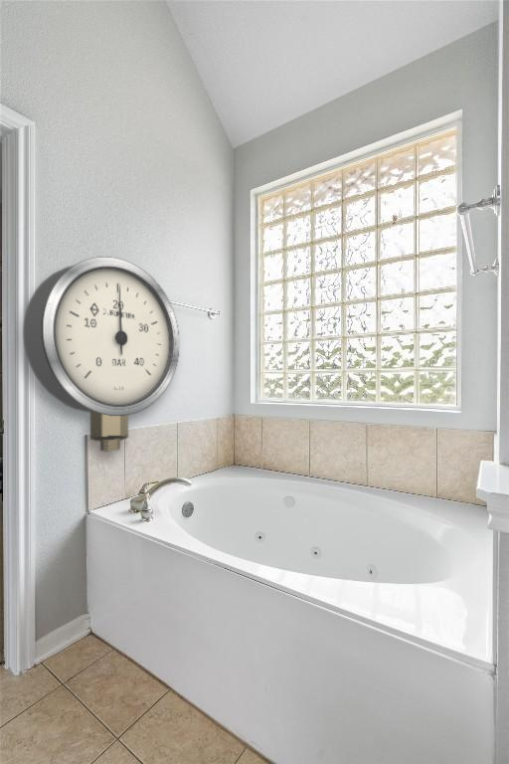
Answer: 20 bar
